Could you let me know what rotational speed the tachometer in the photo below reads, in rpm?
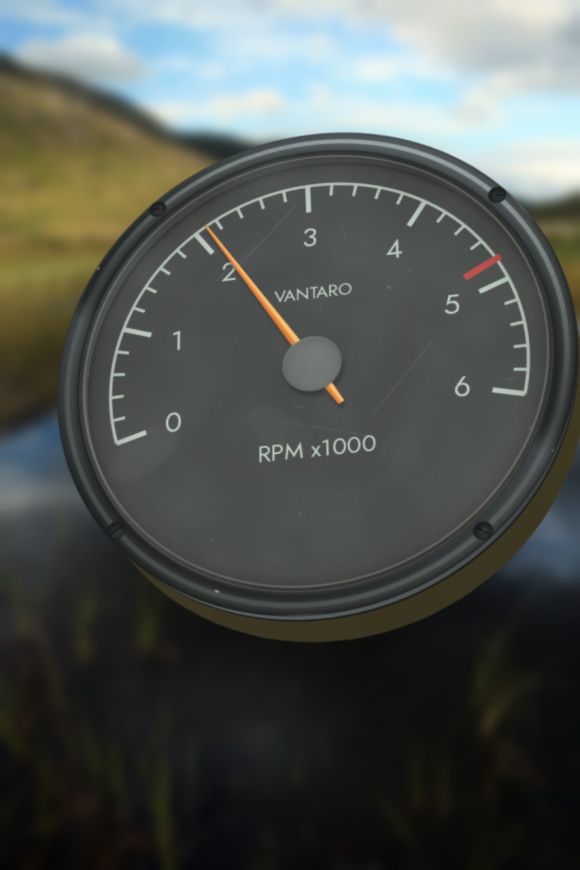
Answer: 2100 rpm
